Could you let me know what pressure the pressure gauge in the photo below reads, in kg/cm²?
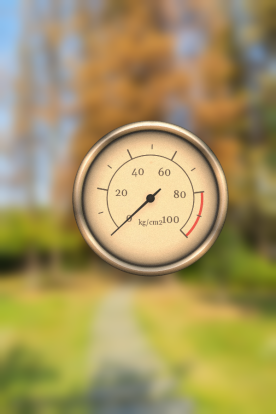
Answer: 0 kg/cm²
